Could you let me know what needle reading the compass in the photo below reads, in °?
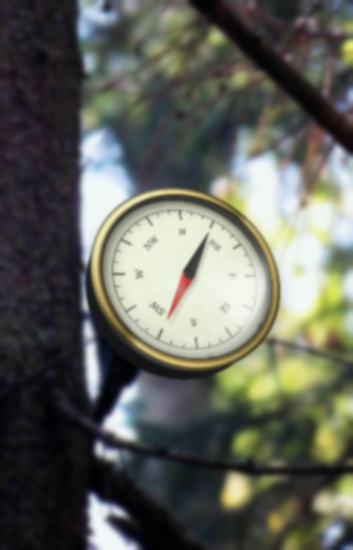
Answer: 210 °
